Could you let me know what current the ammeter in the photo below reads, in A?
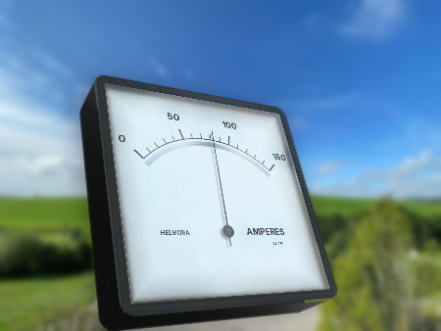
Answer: 80 A
